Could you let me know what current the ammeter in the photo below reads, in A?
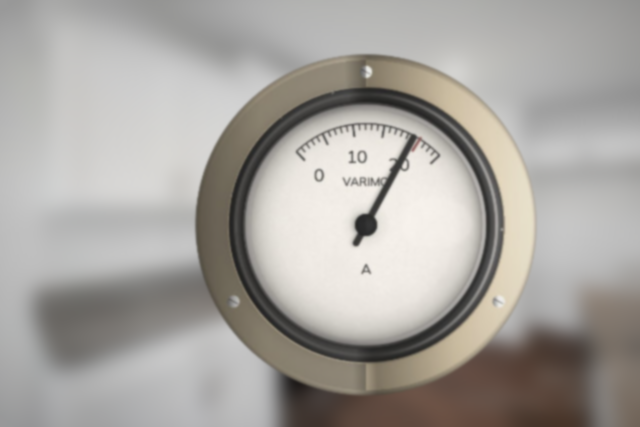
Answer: 20 A
